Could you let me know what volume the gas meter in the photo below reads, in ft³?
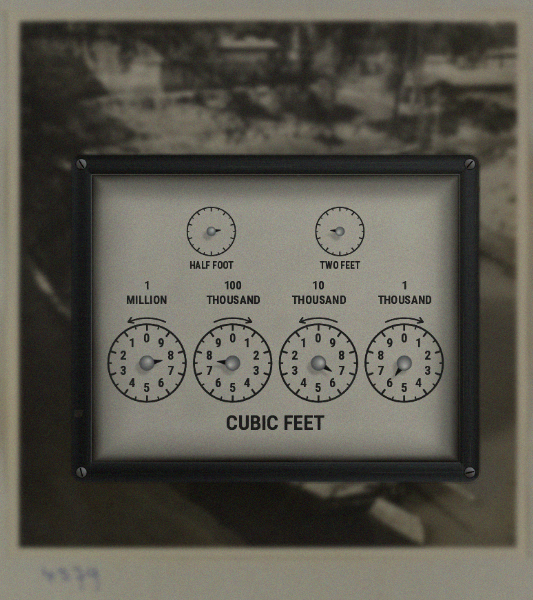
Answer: 776600 ft³
